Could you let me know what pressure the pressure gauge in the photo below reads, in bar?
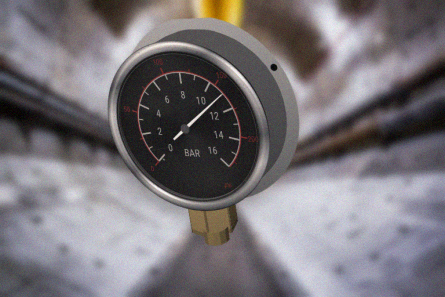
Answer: 11 bar
